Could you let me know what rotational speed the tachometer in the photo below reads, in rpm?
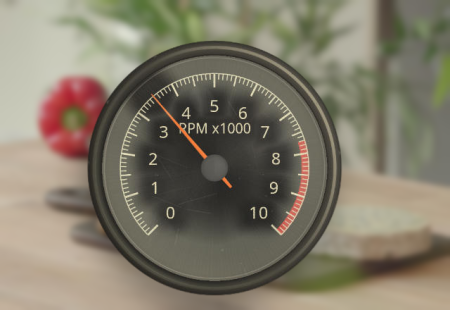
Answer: 3500 rpm
